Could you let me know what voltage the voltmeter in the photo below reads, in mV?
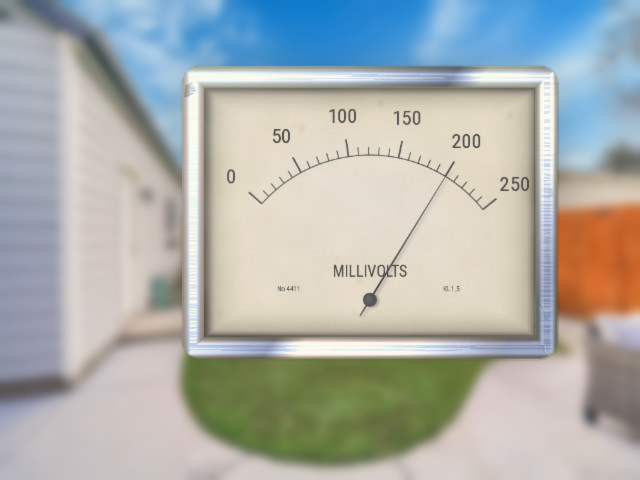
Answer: 200 mV
